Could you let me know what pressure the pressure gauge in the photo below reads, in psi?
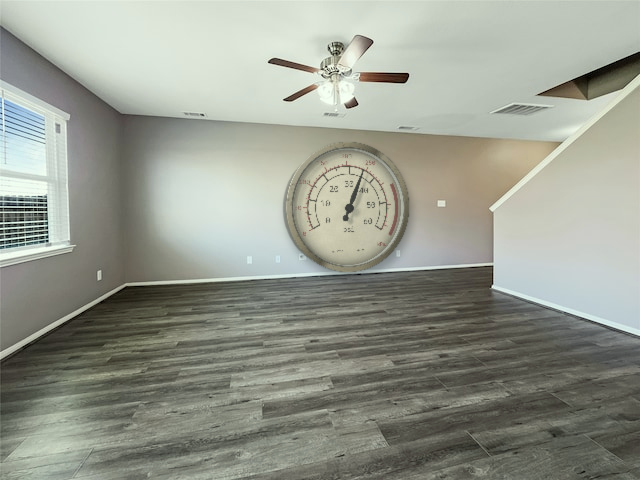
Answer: 35 psi
